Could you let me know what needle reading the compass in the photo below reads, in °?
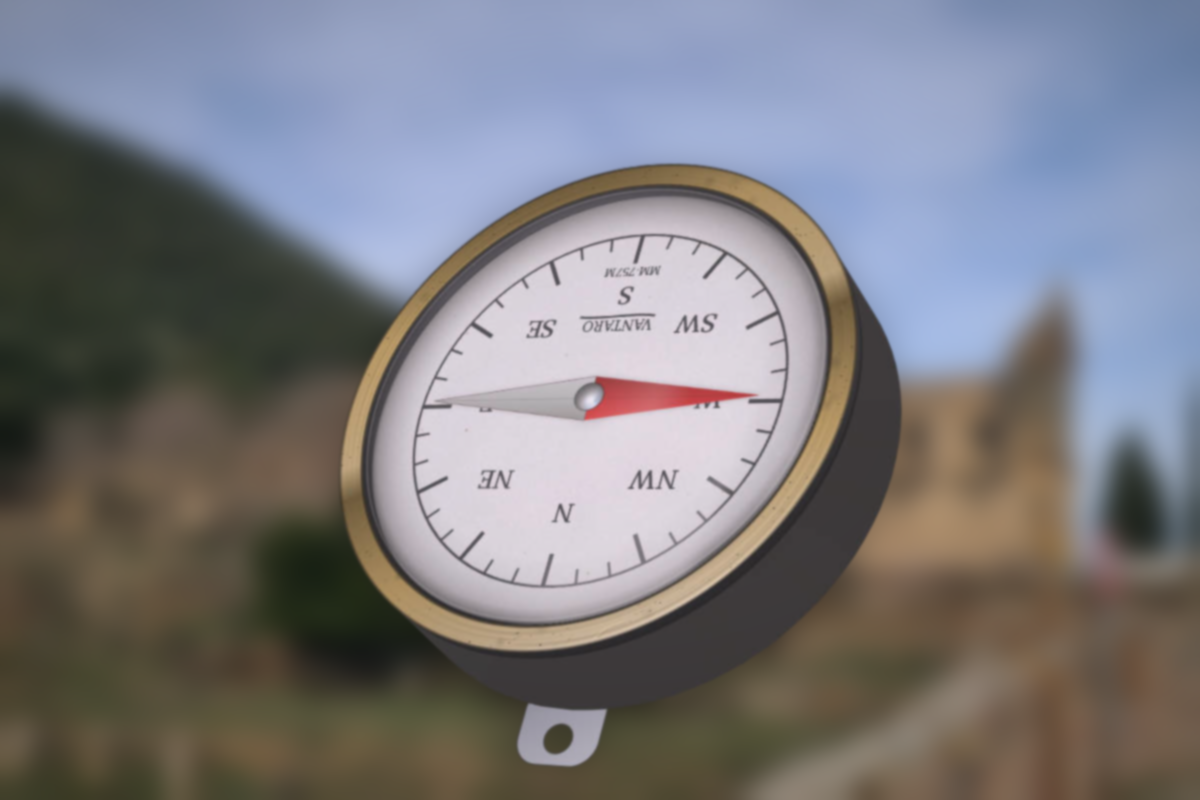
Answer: 270 °
